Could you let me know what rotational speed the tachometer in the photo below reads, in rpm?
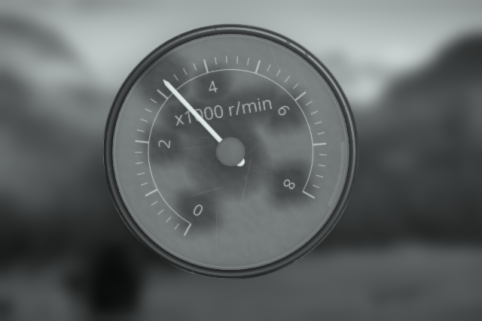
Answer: 3200 rpm
